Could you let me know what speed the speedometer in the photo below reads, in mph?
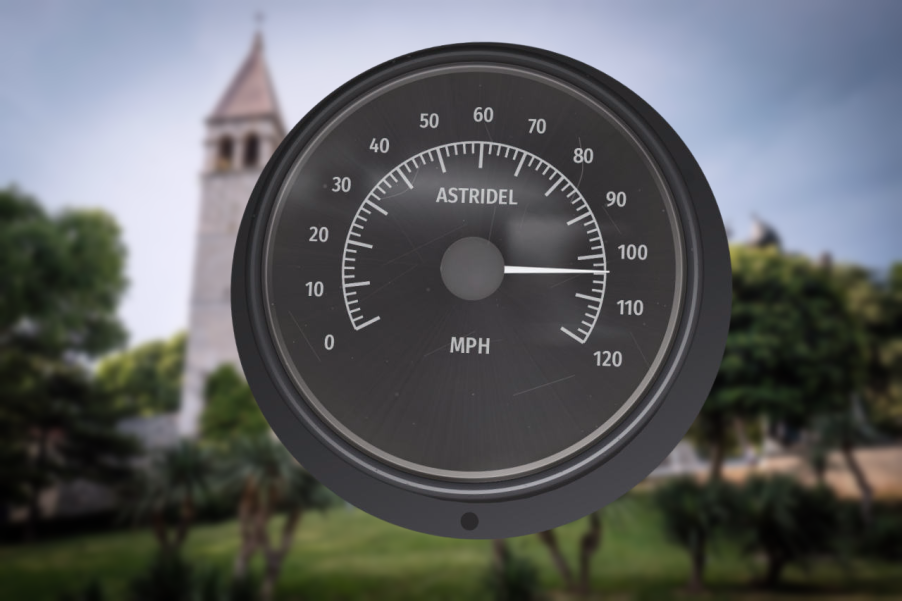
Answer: 104 mph
